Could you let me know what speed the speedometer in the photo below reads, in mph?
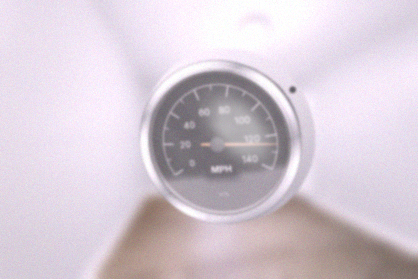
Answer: 125 mph
